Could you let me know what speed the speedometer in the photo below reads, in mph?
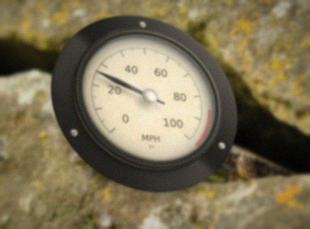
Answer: 25 mph
